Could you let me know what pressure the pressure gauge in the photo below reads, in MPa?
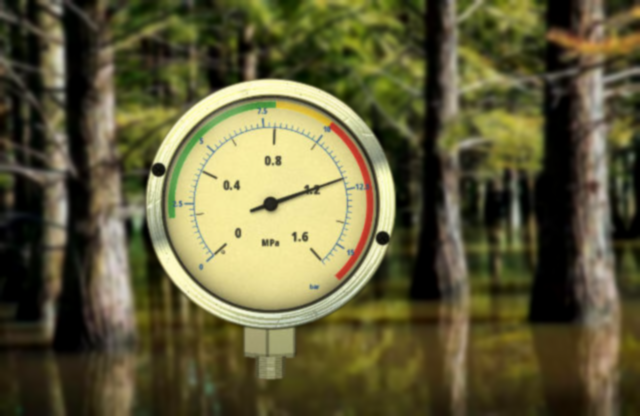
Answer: 1.2 MPa
